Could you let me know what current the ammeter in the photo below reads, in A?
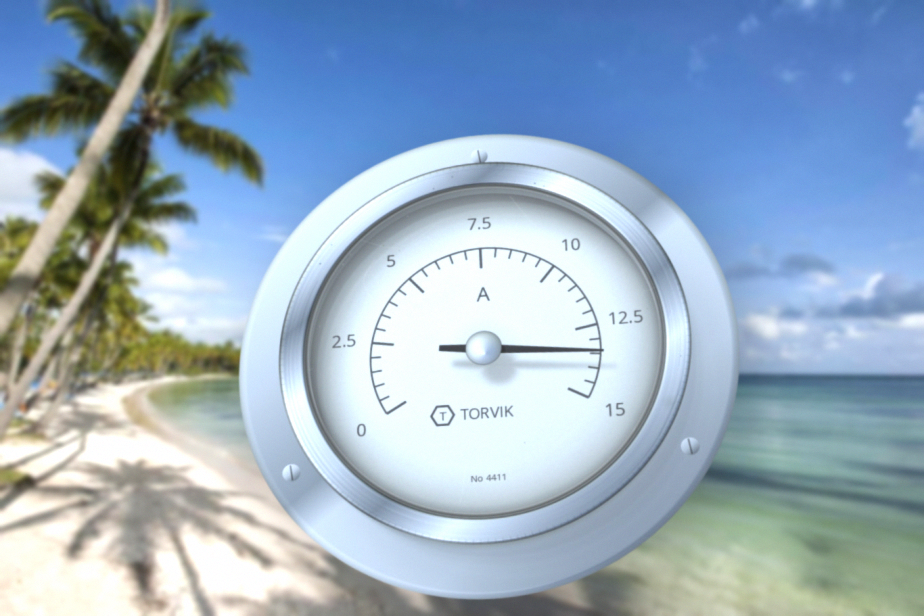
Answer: 13.5 A
